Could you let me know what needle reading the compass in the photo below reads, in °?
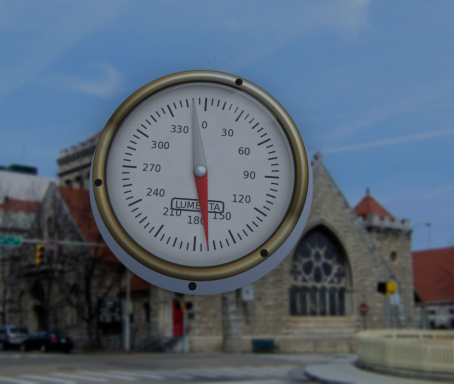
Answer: 170 °
